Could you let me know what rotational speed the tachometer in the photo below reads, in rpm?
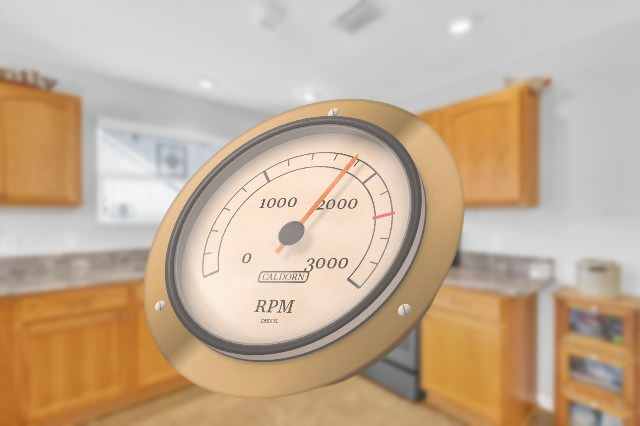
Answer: 1800 rpm
